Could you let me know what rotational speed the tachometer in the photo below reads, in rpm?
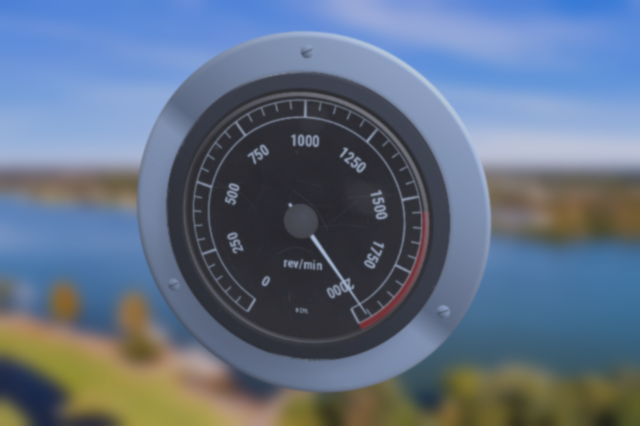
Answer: 1950 rpm
